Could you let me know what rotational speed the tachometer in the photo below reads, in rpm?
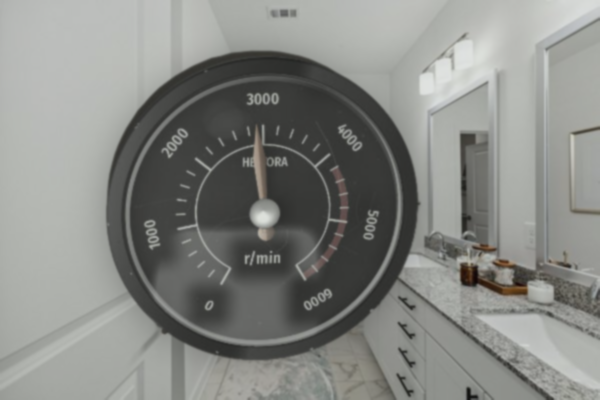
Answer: 2900 rpm
